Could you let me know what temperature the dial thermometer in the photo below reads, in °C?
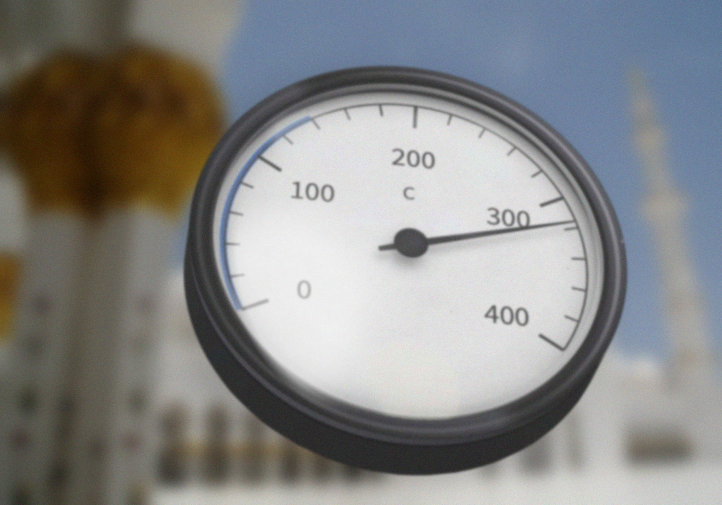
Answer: 320 °C
